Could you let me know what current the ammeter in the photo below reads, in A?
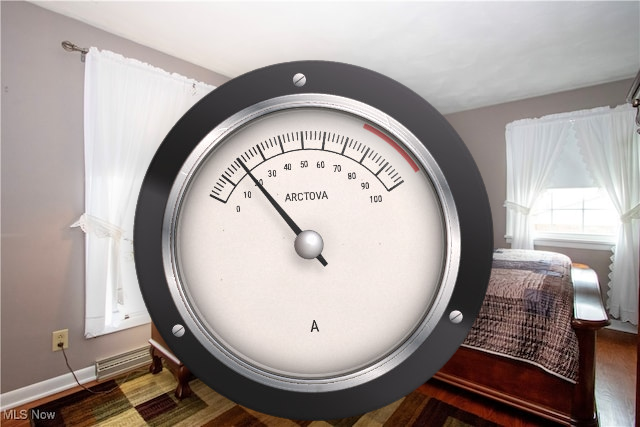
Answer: 20 A
